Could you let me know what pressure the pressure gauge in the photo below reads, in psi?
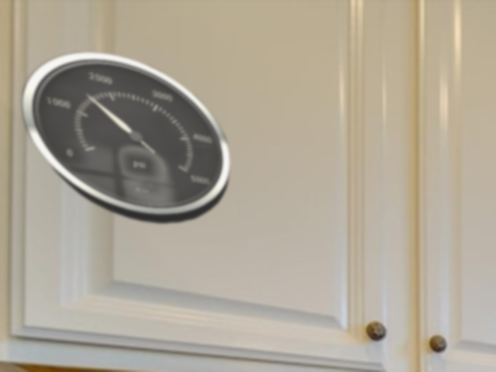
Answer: 1500 psi
